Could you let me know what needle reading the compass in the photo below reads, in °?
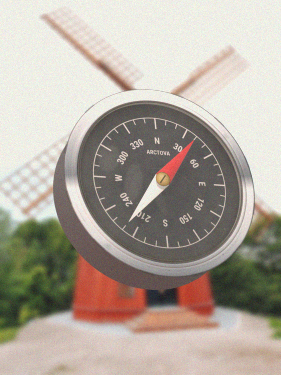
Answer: 40 °
